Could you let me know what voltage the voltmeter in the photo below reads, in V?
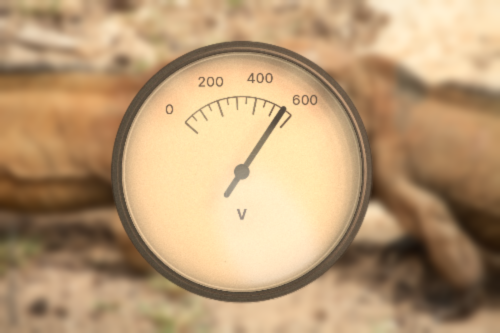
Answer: 550 V
